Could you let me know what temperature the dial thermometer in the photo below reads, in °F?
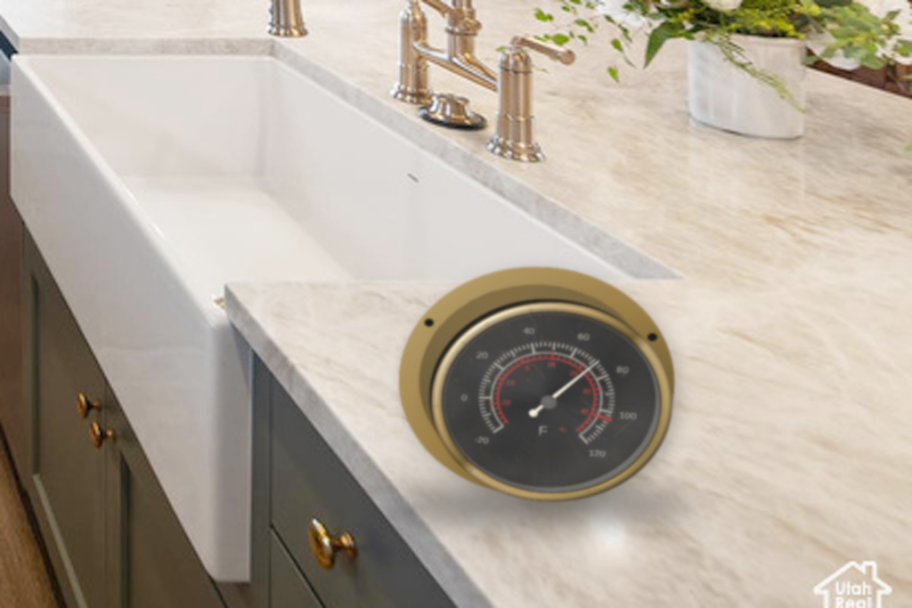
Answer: 70 °F
